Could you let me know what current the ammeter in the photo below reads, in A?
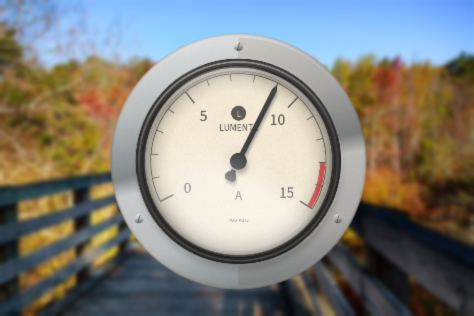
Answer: 9 A
